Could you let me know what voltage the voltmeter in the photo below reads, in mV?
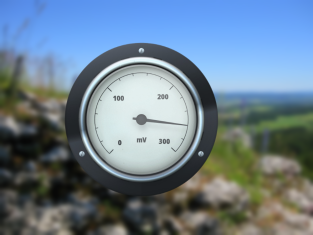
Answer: 260 mV
